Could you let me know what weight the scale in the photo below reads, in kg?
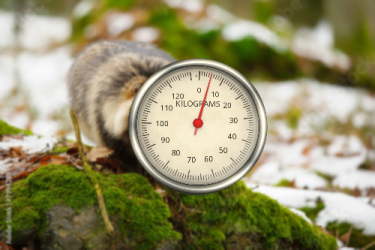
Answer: 5 kg
